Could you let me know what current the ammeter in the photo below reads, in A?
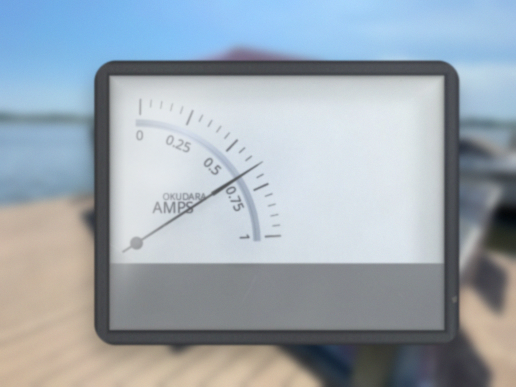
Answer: 0.65 A
